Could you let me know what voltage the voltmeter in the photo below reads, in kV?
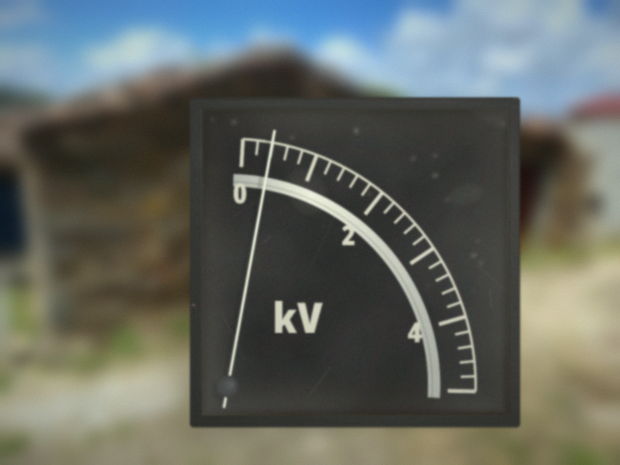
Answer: 0.4 kV
